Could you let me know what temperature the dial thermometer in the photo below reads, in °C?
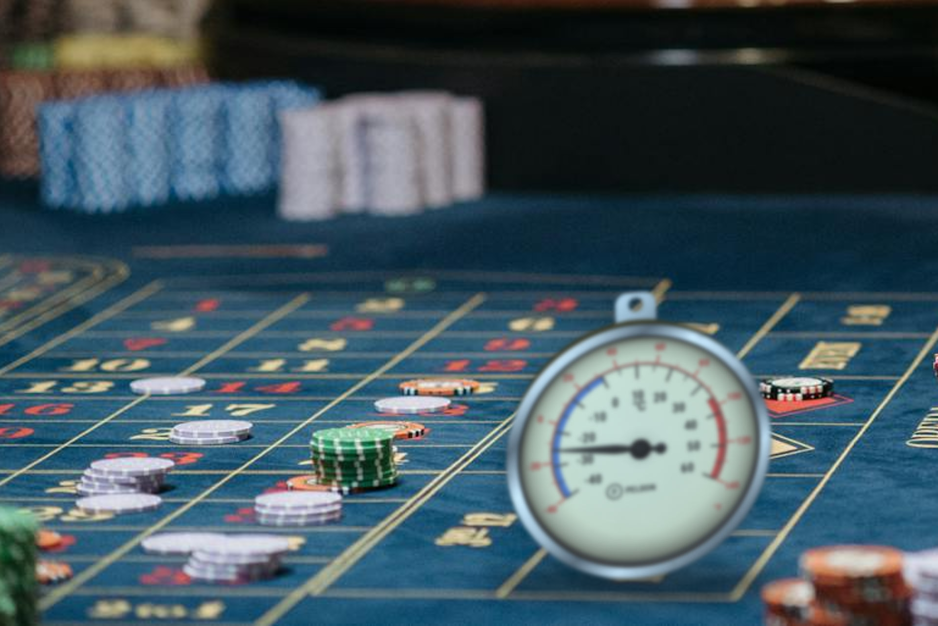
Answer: -25 °C
